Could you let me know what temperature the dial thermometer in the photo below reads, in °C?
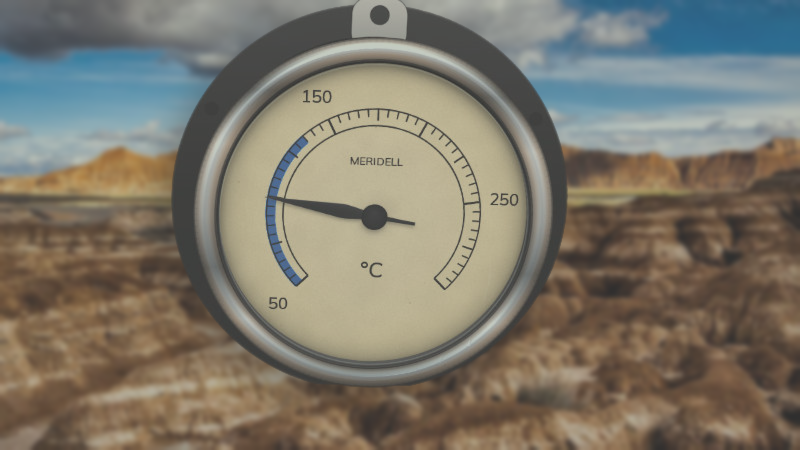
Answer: 100 °C
